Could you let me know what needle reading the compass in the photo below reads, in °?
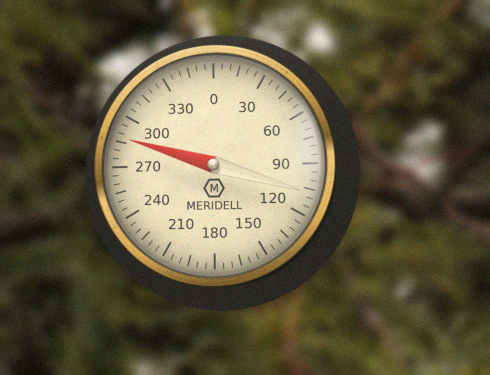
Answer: 287.5 °
